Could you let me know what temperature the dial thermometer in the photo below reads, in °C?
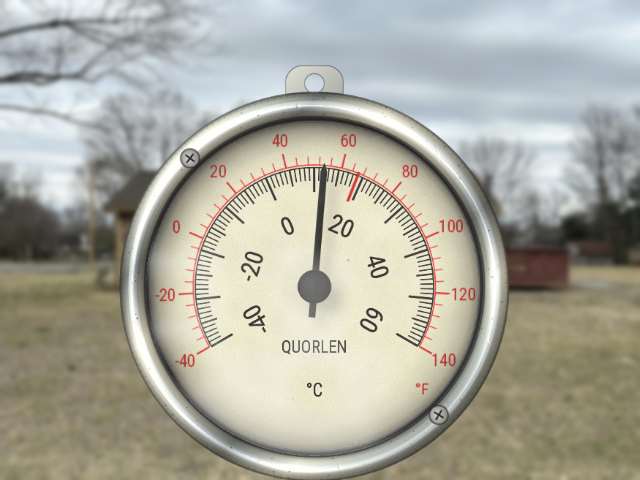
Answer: 12 °C
